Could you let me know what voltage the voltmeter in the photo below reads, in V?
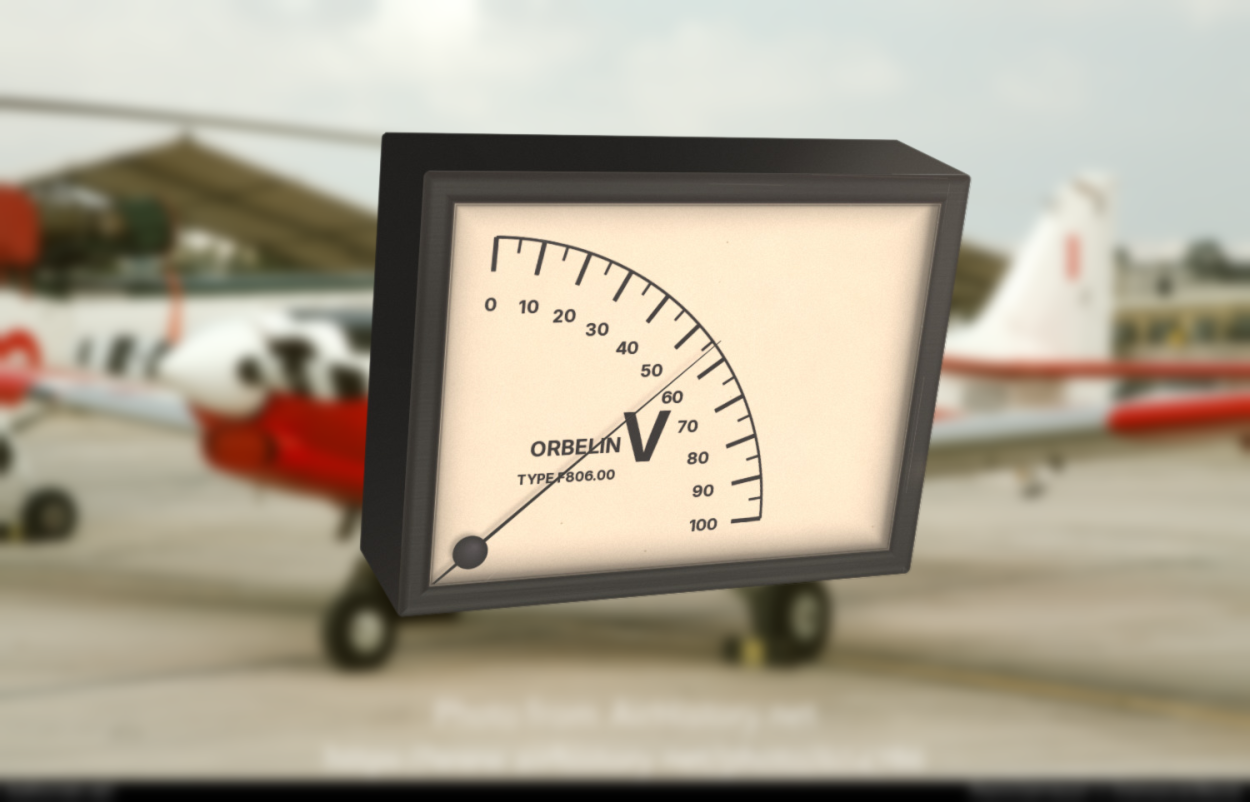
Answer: 55 V
